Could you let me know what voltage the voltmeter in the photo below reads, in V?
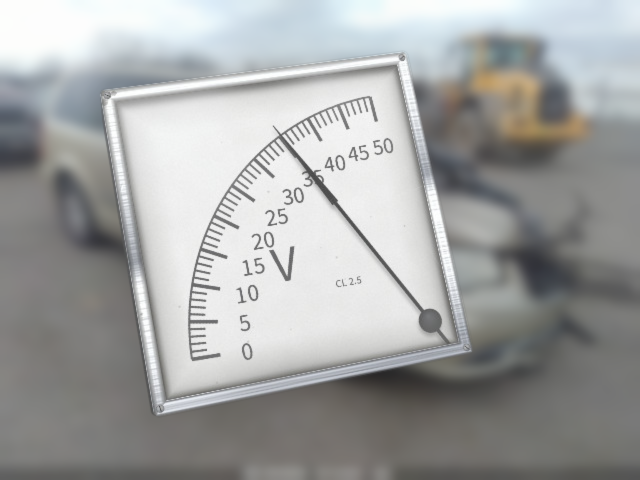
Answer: 35 V
